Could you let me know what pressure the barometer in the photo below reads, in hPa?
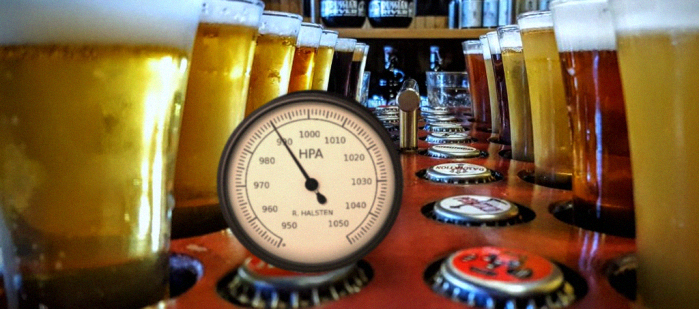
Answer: 990 hPa
